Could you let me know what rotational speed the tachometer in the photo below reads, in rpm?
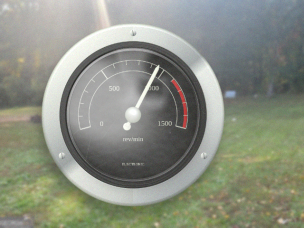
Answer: 950 rpm
